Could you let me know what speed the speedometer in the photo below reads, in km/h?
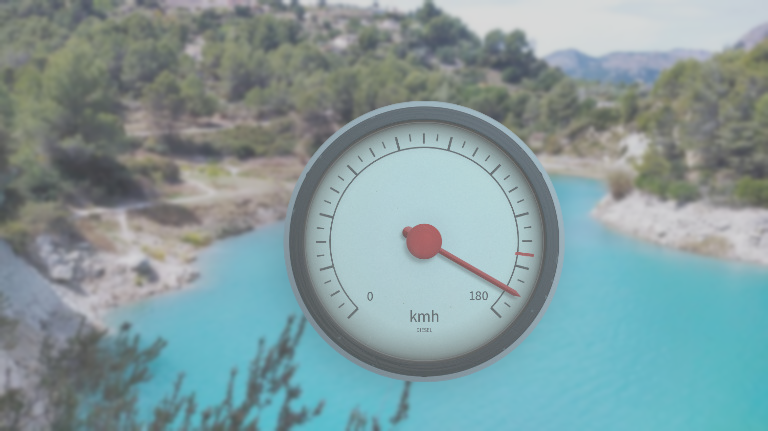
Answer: 170 km/h
